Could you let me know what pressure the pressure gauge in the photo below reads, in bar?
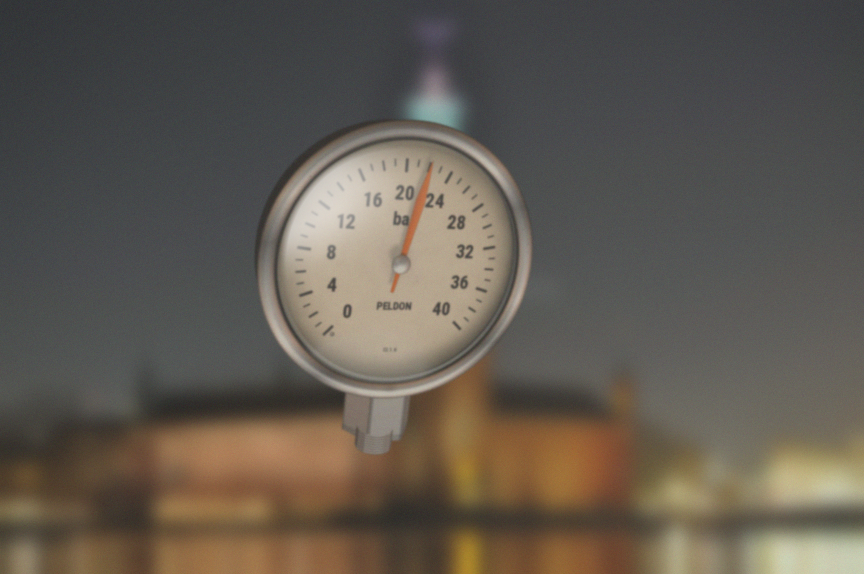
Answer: 22 bar
